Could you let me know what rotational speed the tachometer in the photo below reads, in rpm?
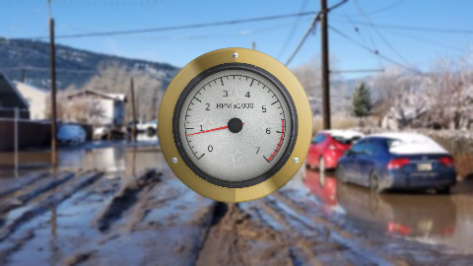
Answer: 800 rpm
